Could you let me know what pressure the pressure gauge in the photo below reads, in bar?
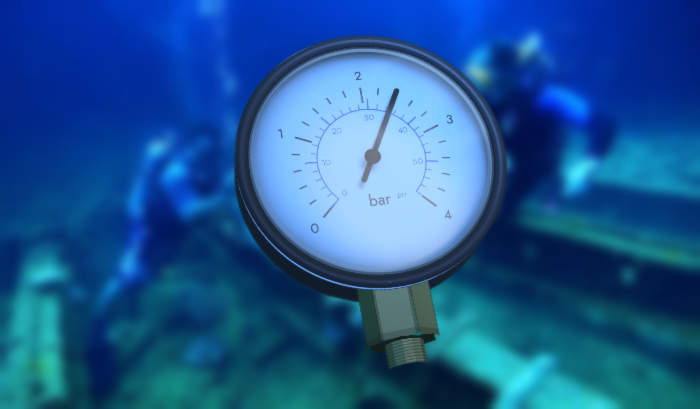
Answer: 2.4 bar
